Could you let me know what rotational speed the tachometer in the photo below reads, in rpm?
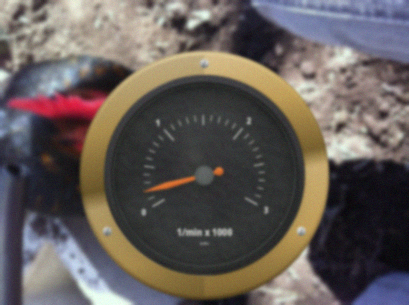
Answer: 200 rpm
